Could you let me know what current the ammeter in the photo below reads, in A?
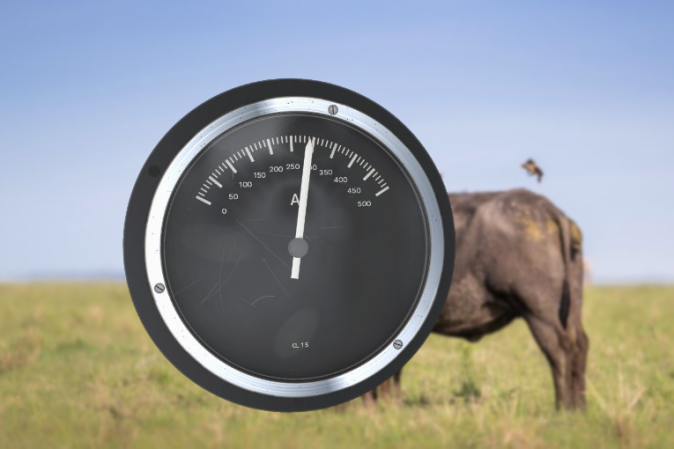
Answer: 290 A
